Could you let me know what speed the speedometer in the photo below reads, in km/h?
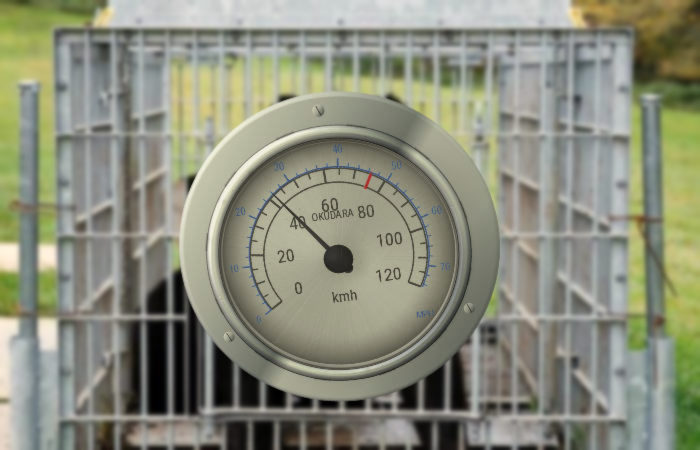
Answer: 42.5 km/h
